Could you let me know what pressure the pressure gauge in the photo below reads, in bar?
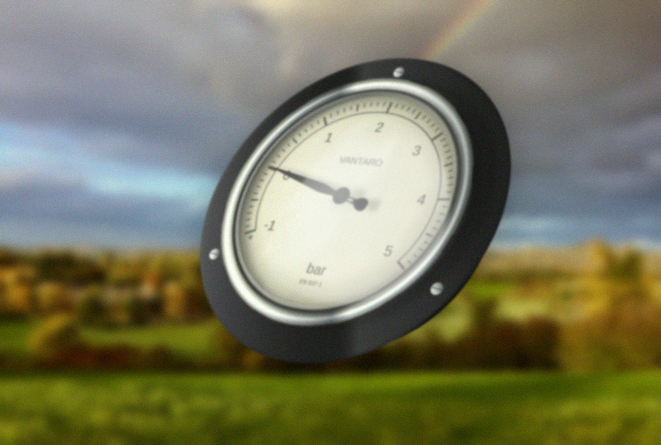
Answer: 0 bar
